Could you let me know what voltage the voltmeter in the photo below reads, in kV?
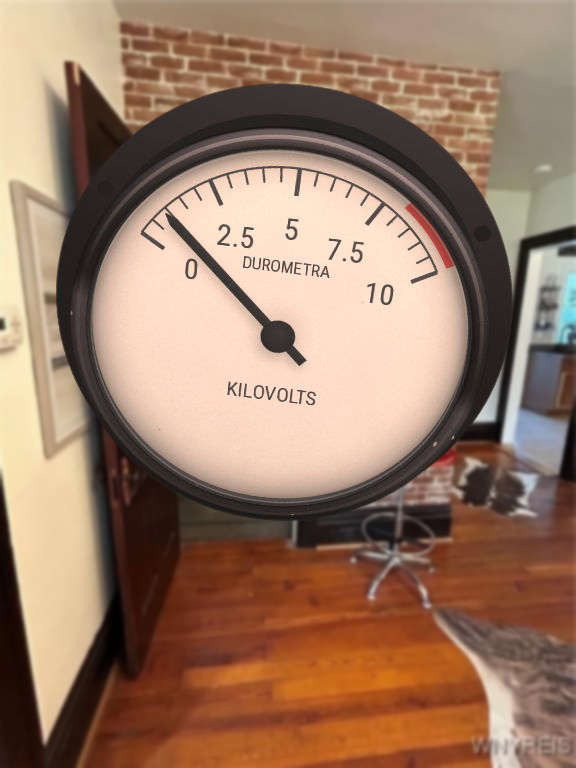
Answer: 1 kV
